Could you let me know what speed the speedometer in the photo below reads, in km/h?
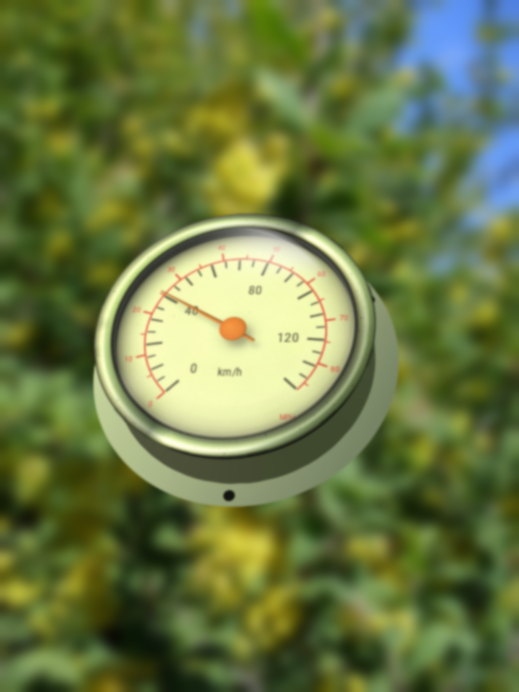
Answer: 40 km/h
